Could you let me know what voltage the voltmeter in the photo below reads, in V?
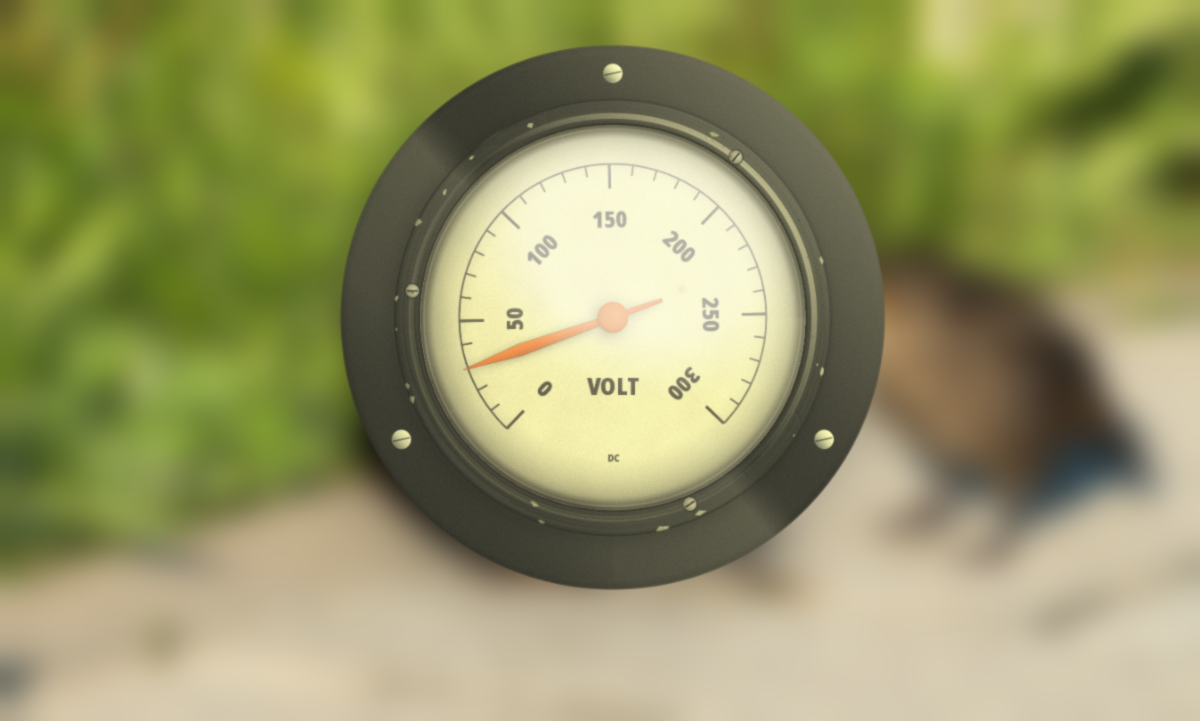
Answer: 30 V
